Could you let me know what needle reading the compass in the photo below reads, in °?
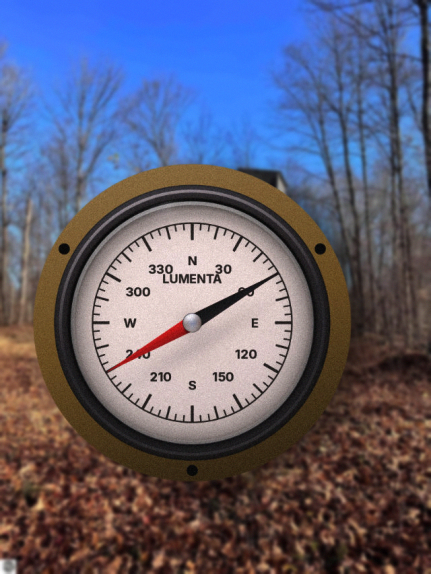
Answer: 240 °
